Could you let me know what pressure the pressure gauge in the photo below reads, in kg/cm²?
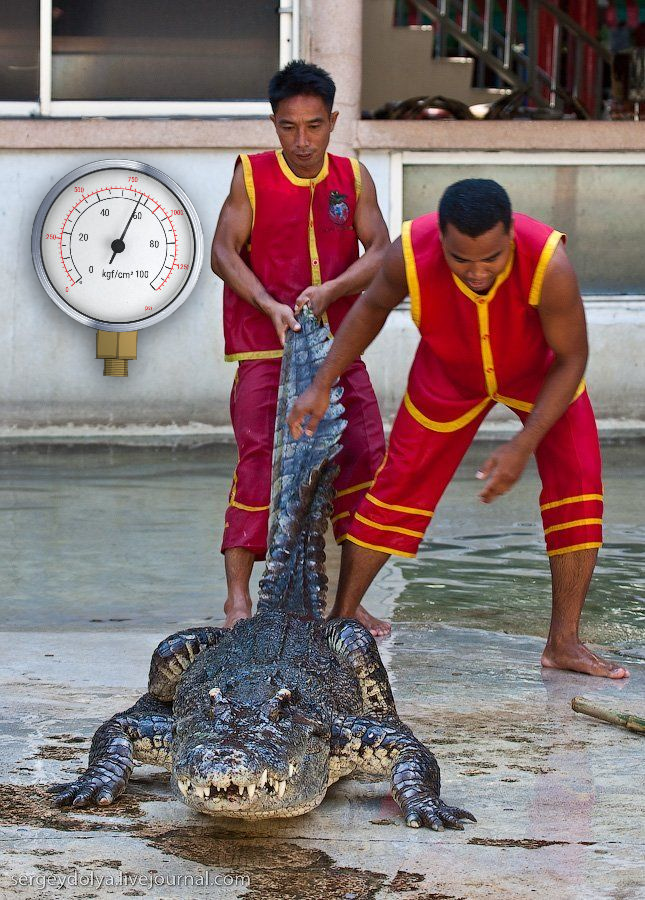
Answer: 57.5 kg/cm²
